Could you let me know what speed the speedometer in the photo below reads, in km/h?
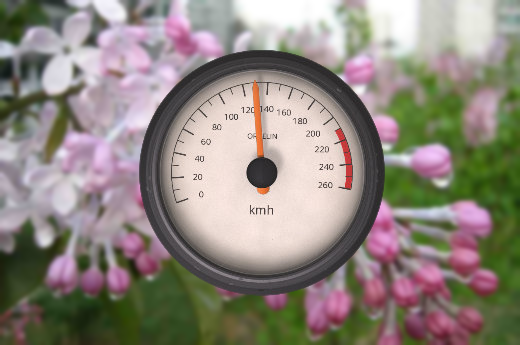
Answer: 130 km/h
